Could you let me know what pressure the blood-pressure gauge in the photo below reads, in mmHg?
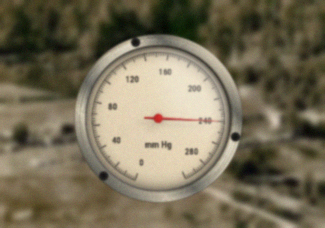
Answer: 240 mmHg
